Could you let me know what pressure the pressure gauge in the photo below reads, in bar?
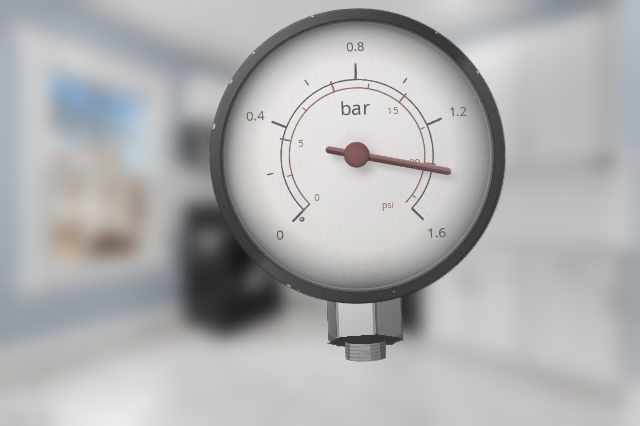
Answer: 1.4 bar
